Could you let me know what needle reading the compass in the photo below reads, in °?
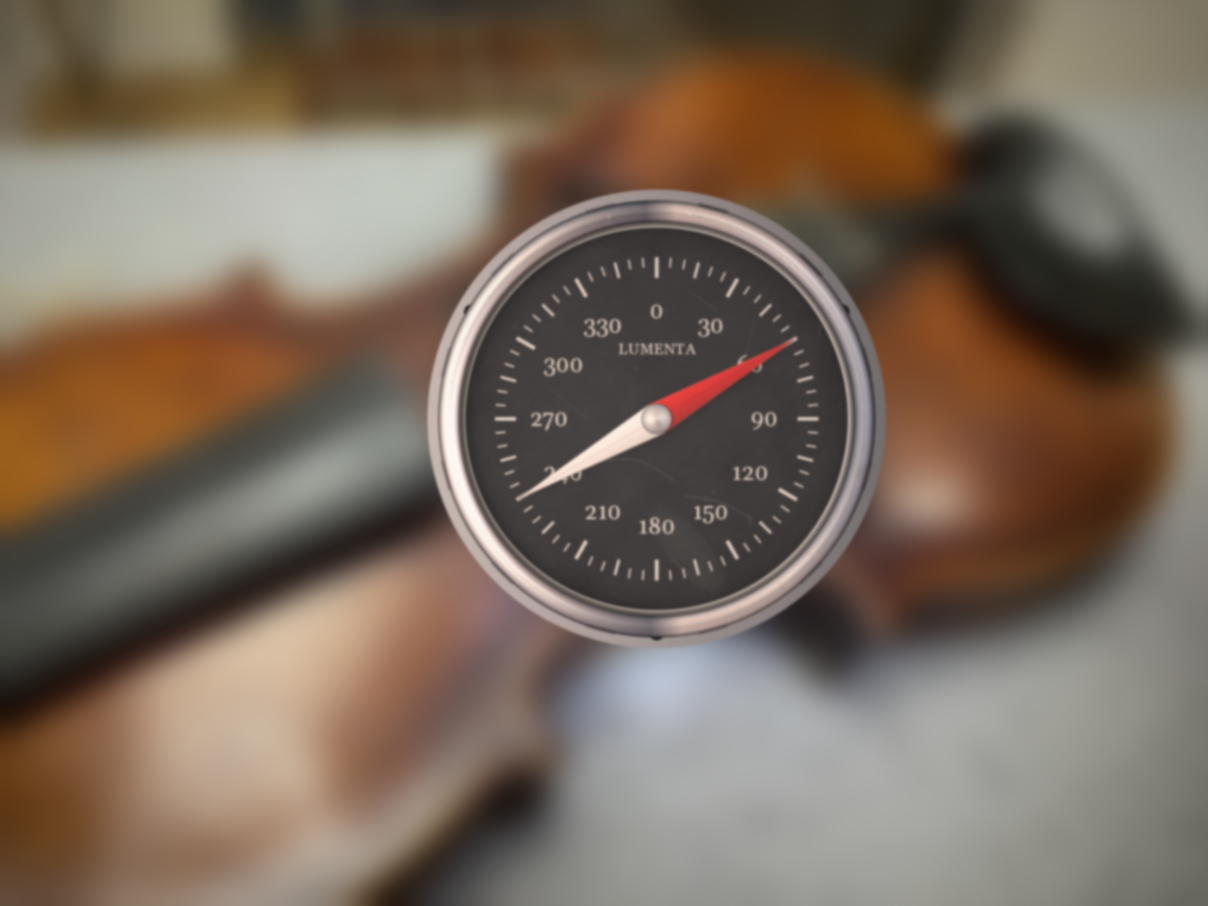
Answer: 60 °
